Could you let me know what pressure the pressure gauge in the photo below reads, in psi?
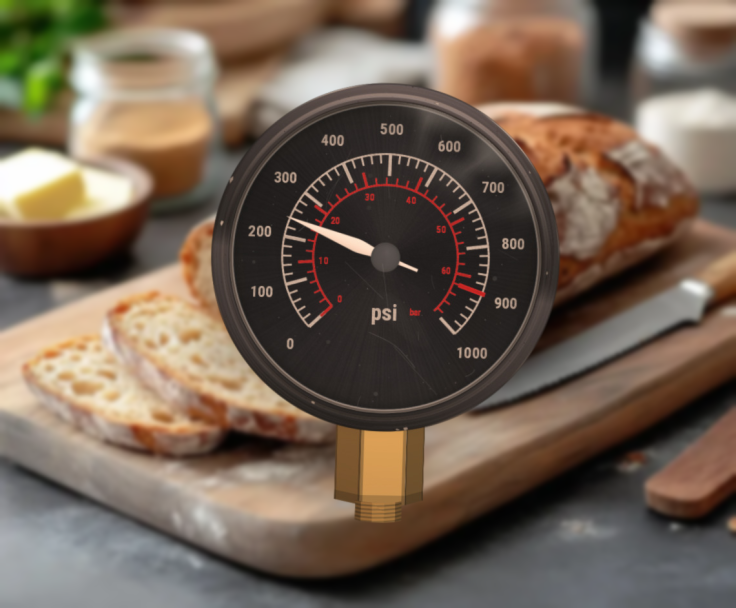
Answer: 240 psi
